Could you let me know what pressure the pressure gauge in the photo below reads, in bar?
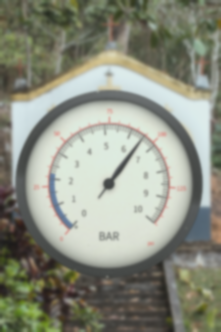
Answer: 6.5 bar
